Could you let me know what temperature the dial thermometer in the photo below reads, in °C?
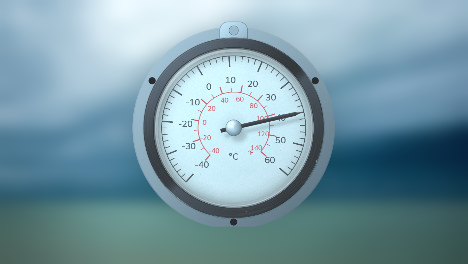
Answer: 40 °C
